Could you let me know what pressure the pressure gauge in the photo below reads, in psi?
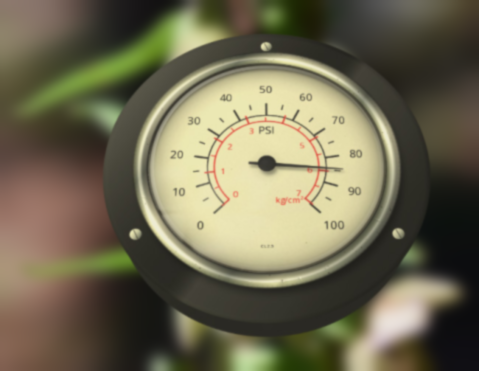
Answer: 85 psi
